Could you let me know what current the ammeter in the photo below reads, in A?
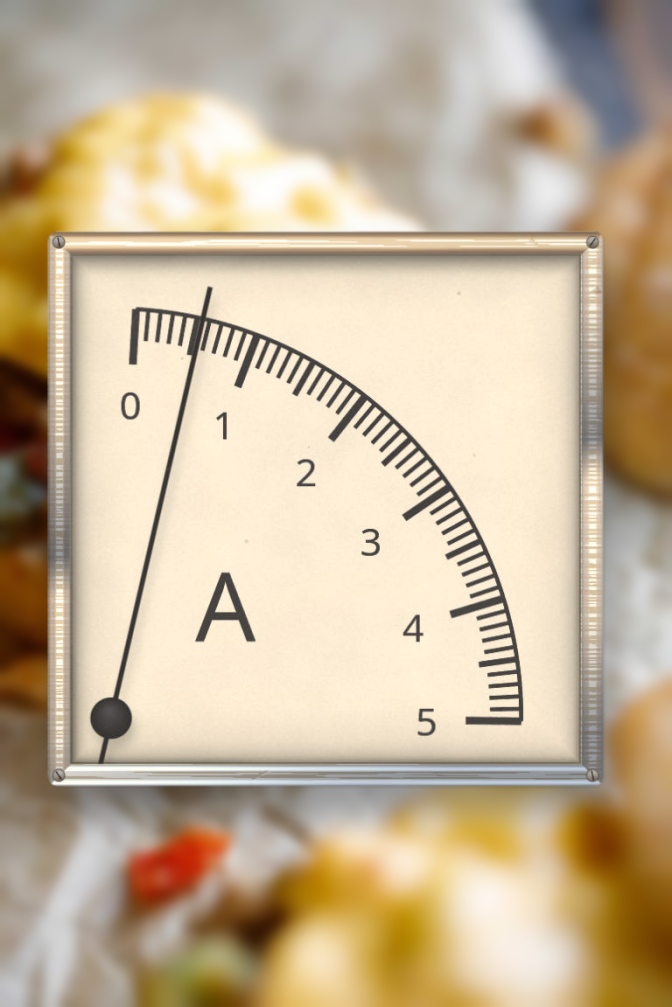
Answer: 0.55 A
